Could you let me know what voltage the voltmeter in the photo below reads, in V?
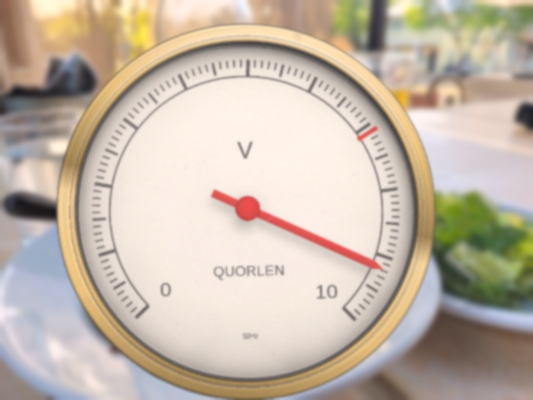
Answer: 9.2 V
